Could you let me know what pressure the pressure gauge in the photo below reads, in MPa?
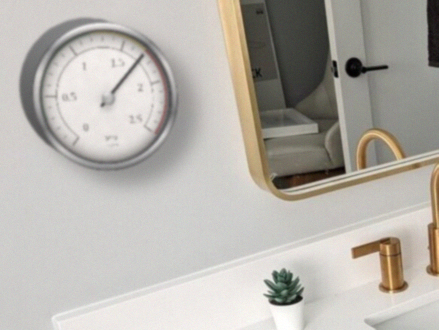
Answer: 1.7 MPa
